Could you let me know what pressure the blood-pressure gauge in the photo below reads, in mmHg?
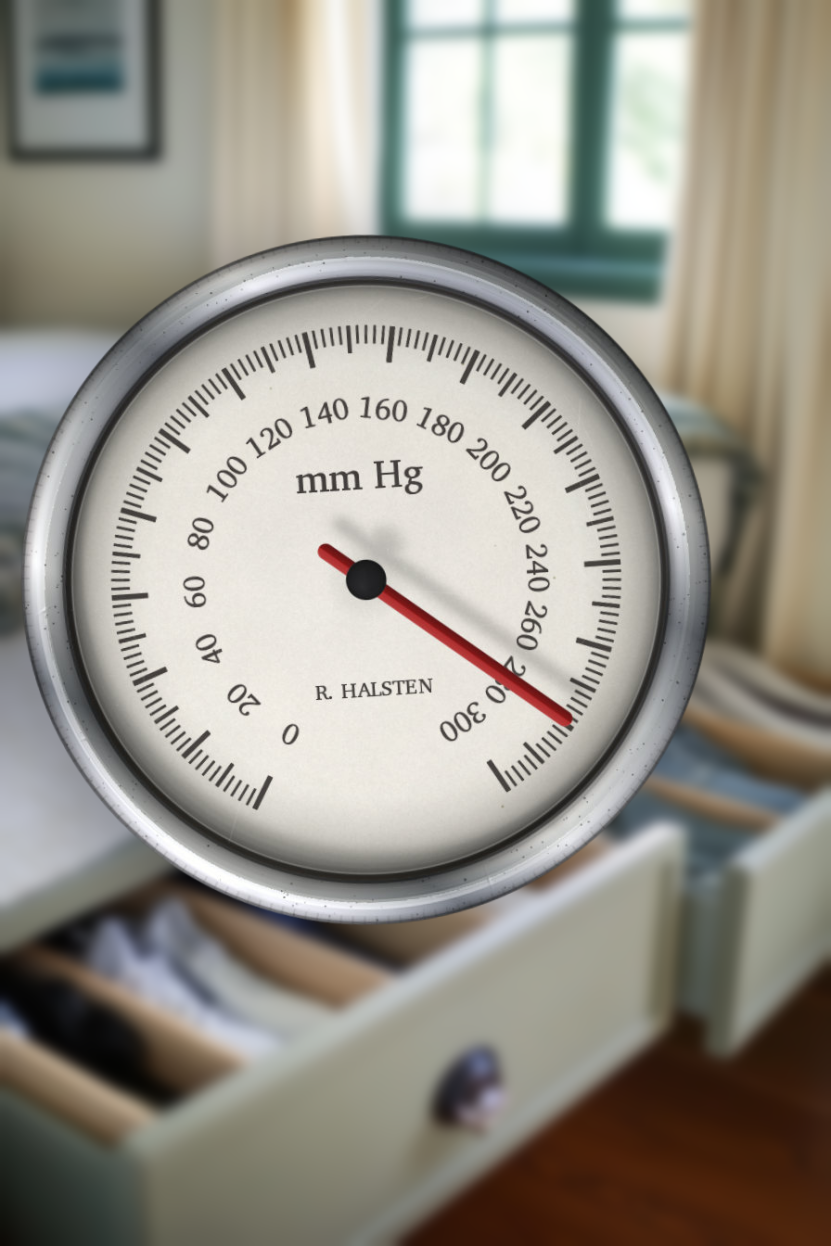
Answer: 279 mmHg
